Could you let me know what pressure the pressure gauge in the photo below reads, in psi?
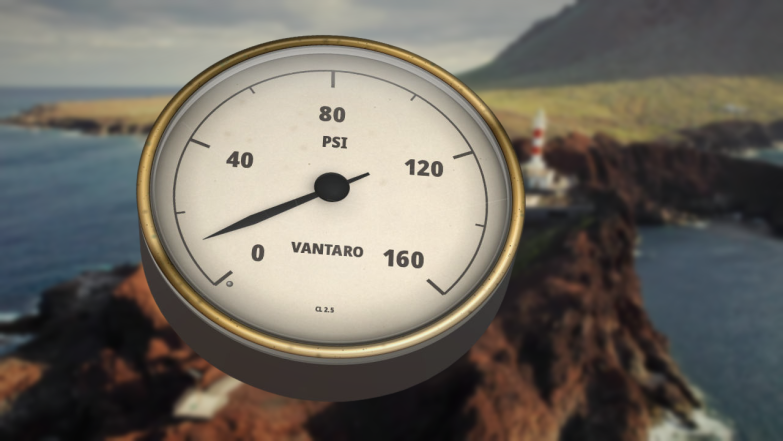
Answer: 10 psi
